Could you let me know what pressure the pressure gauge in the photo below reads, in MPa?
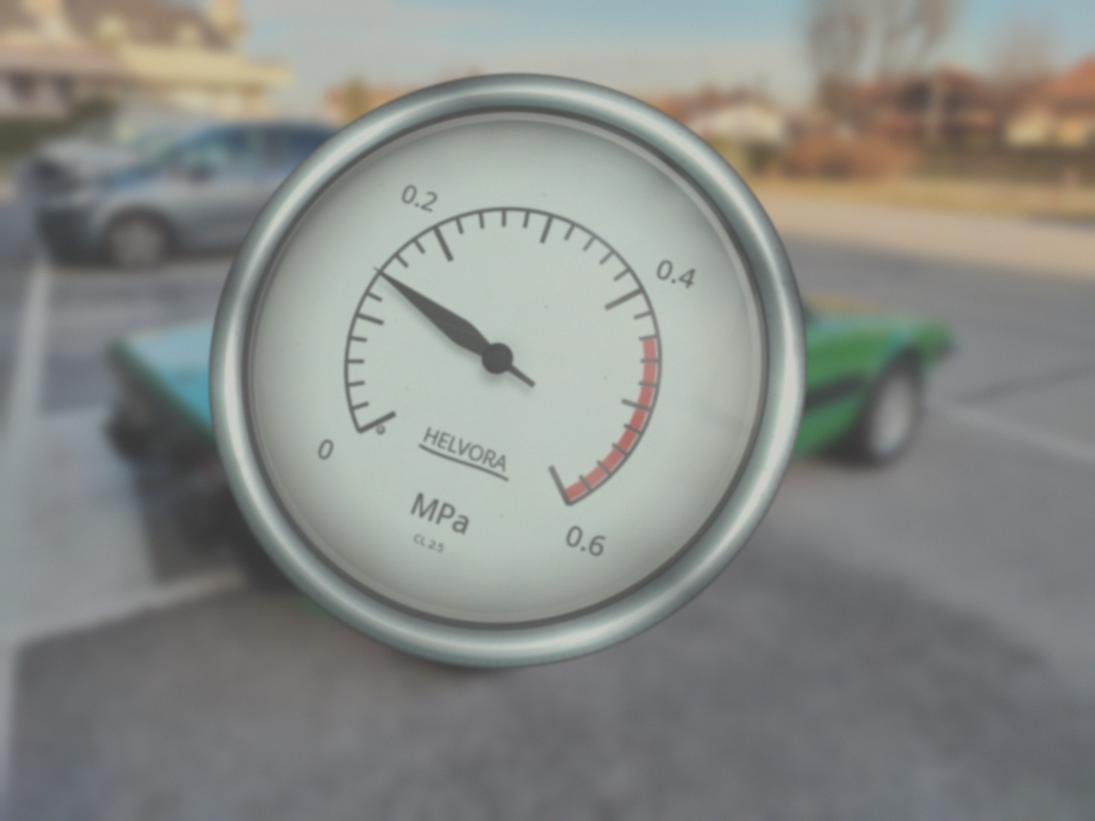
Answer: 0.14 MPa
